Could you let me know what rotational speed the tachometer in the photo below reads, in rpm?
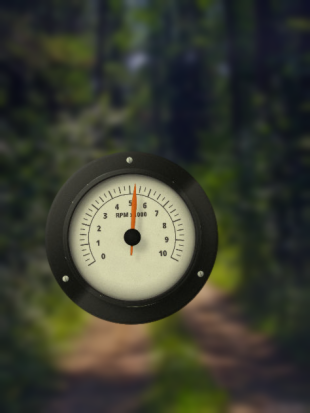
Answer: 5250 rpm
